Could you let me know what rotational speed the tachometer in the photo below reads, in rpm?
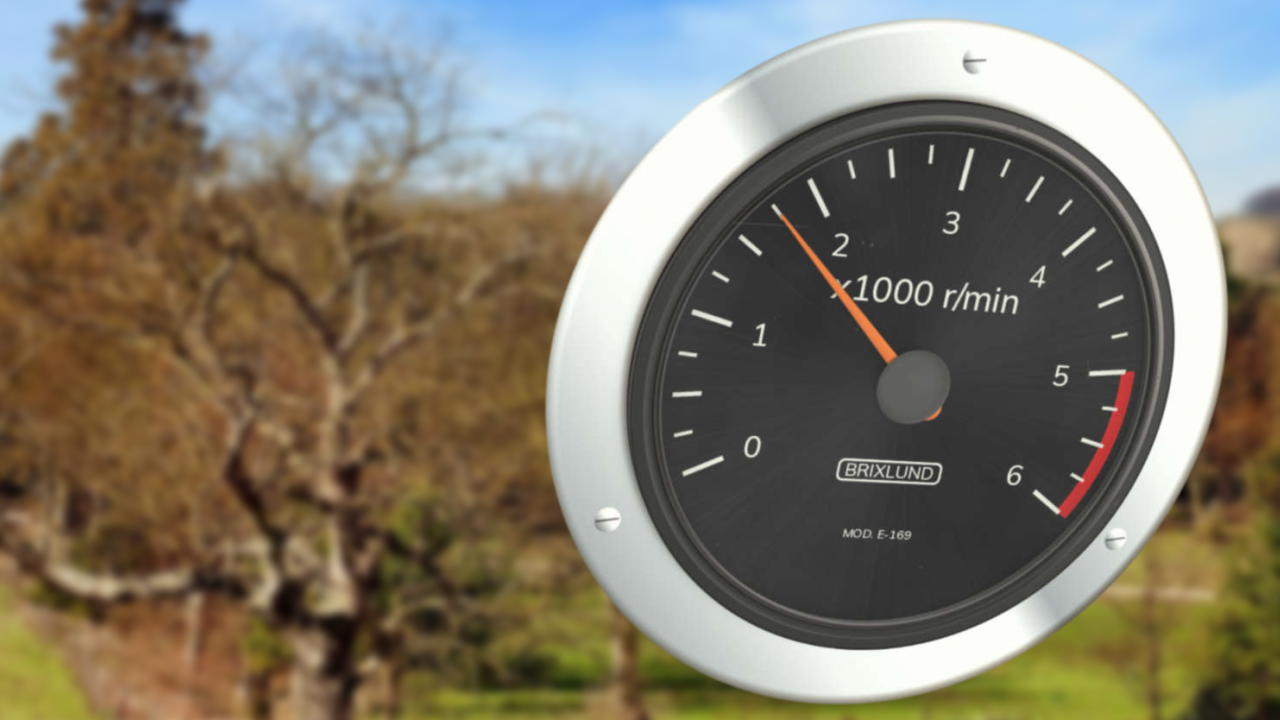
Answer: 1750 rpm
